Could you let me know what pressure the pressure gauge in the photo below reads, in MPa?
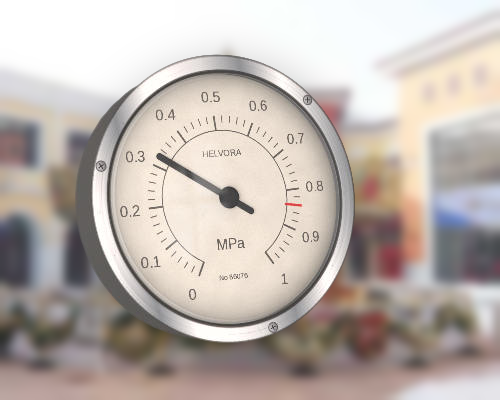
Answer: 0.32 MPa
